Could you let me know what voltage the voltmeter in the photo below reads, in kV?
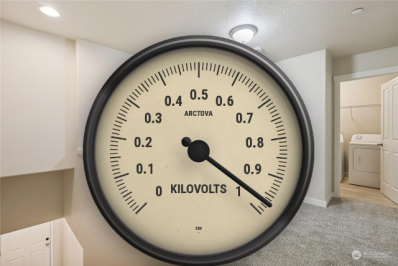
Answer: 0.97 kV
